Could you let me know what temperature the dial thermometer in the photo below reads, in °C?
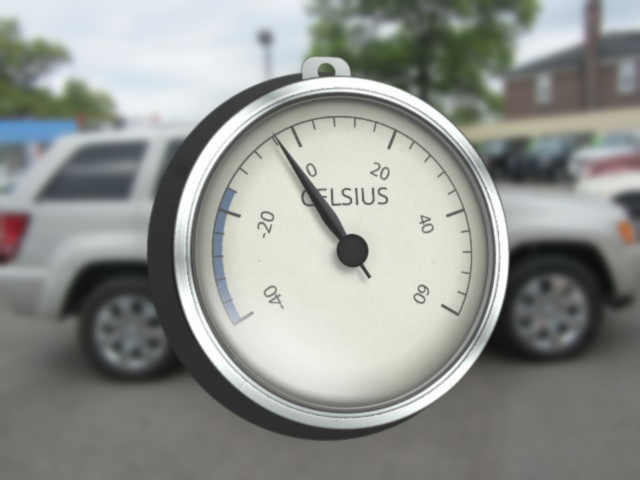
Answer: -4 °C
